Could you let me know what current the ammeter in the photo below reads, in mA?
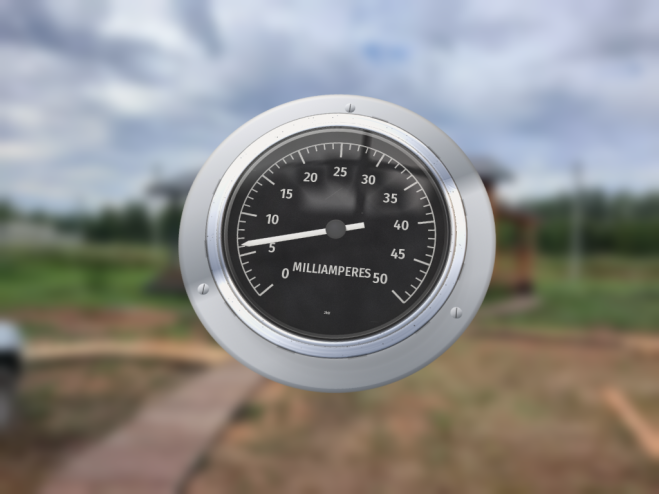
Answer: 6 mA
